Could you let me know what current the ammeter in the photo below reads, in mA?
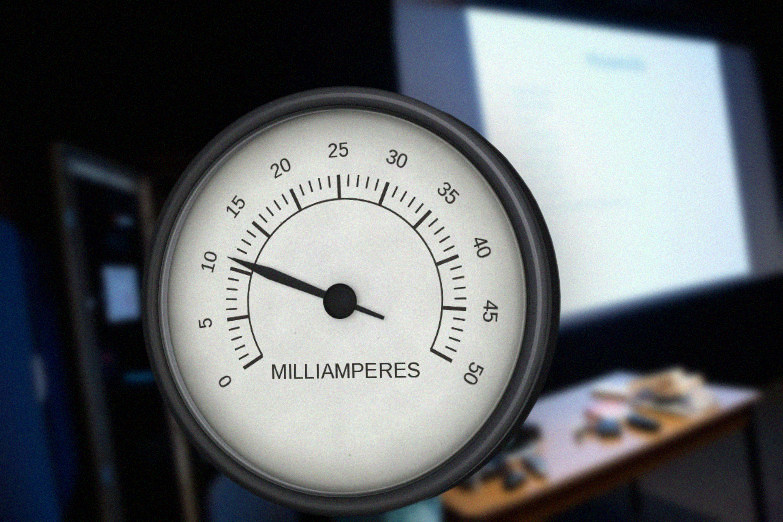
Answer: 11 mA
